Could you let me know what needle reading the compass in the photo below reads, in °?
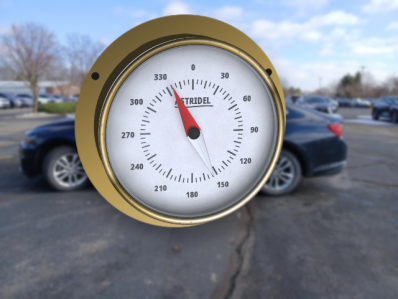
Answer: 335 °
